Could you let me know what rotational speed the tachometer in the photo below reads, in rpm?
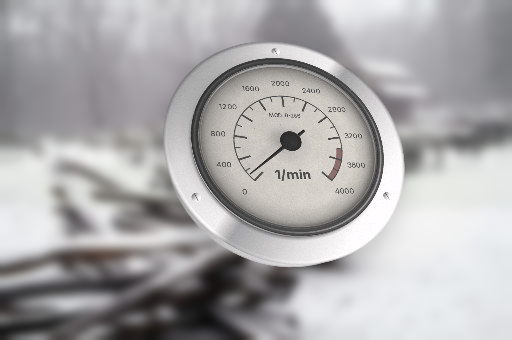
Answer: 100 rpm
